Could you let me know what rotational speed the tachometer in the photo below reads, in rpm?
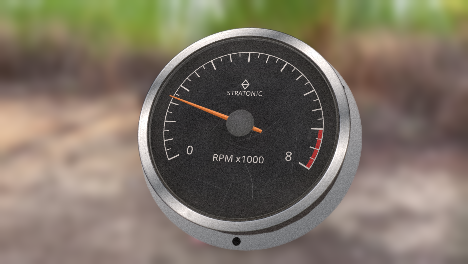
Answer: 1625 rpm
